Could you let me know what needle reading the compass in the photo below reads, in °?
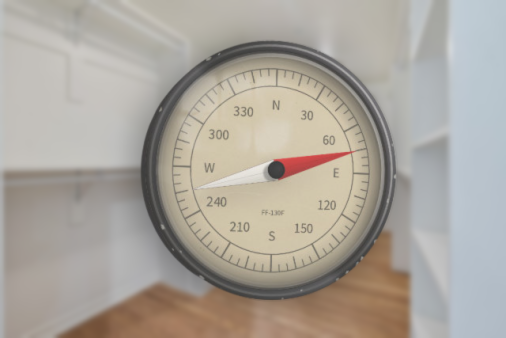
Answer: 75 °
